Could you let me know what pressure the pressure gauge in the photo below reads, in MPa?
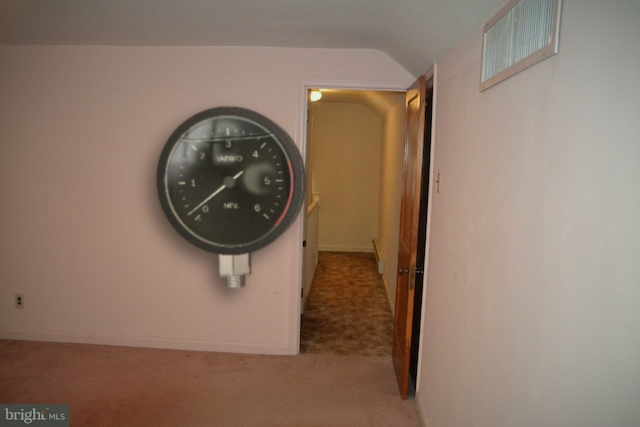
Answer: 0.2 MPa
